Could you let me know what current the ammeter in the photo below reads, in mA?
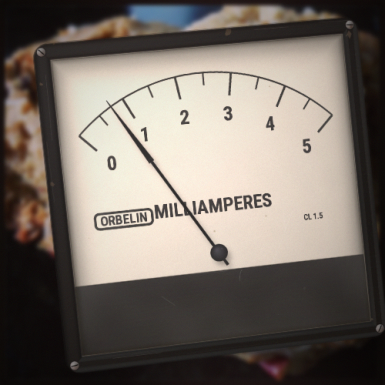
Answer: 0.75 mA
